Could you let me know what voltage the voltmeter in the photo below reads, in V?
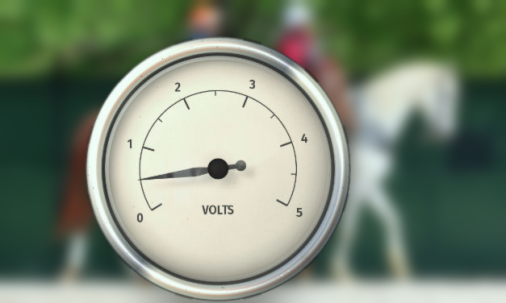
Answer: 0.5 V
